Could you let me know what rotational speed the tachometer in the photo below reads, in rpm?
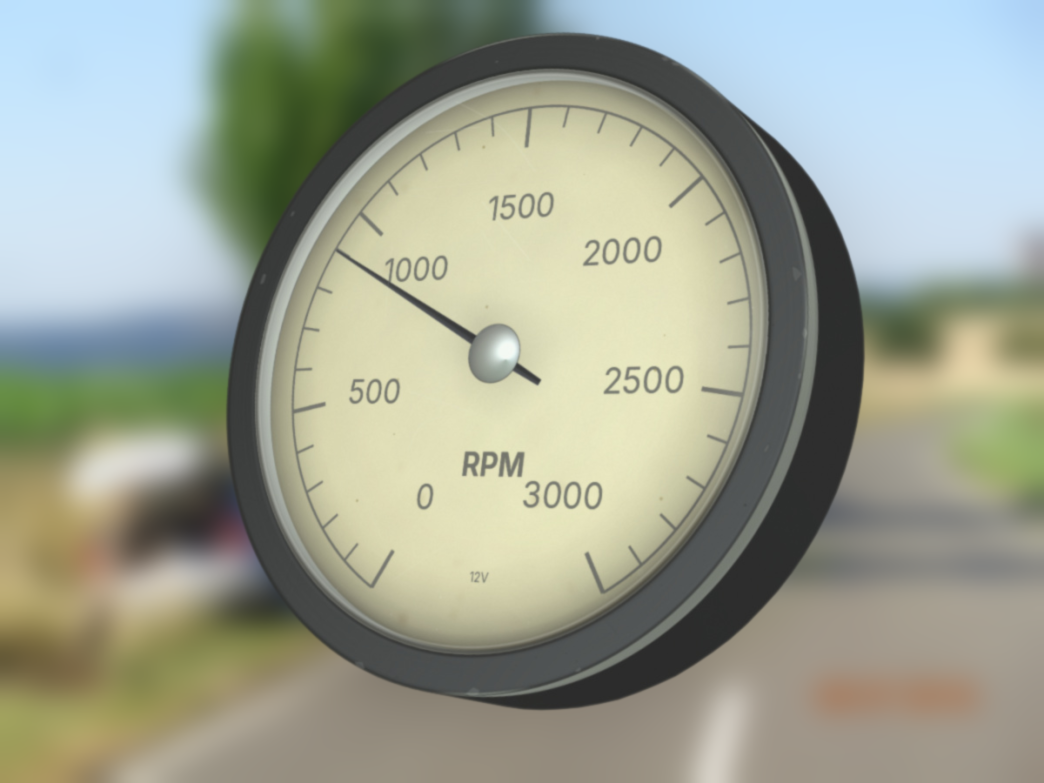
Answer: 900 rpm
